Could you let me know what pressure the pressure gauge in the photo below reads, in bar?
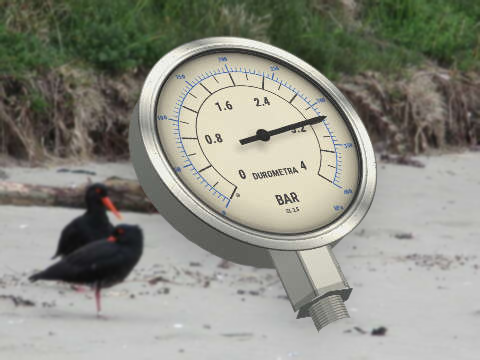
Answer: 3.2 bar
